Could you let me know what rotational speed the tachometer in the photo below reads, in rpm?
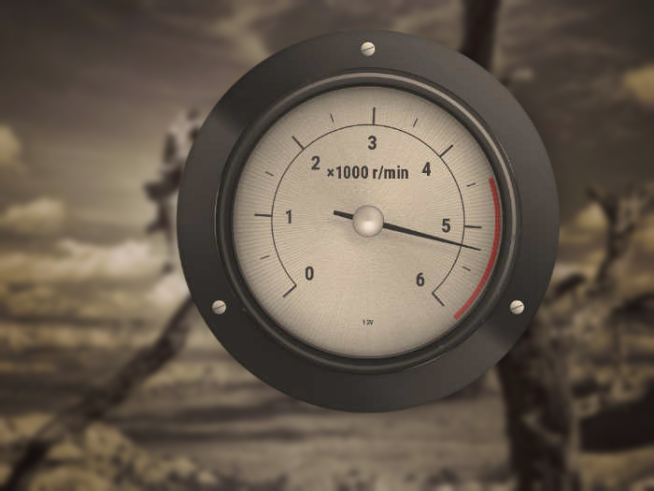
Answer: 5250 rpm
